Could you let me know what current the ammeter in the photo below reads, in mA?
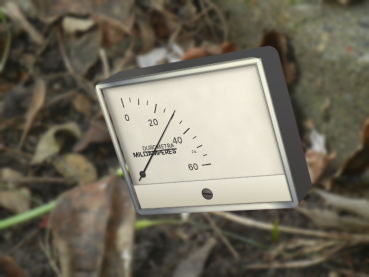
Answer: 30 mA
